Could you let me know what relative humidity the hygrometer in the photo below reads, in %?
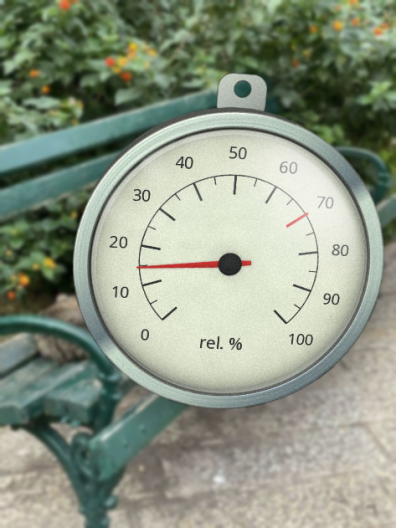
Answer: 15 %
